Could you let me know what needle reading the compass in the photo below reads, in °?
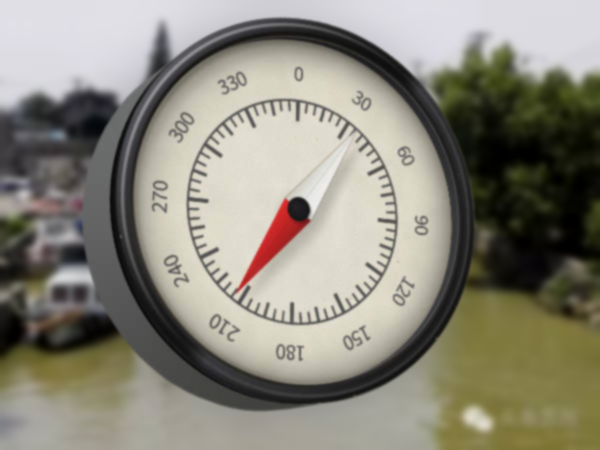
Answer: 215 °
